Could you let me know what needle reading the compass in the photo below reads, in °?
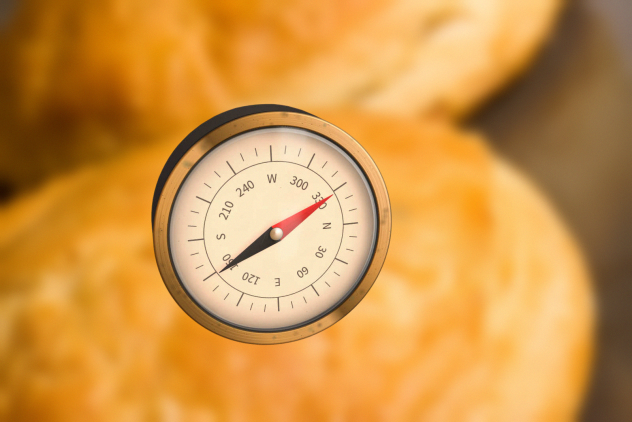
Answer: 330 °
